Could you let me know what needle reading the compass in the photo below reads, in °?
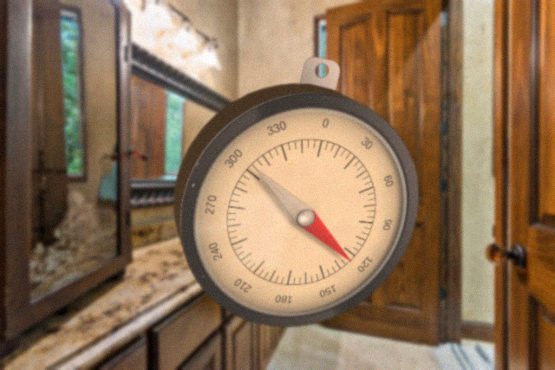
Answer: 125 °
